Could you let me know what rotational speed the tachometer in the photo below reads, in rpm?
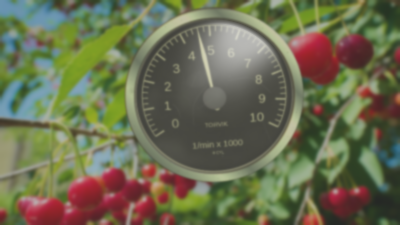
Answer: 4600 rpm
